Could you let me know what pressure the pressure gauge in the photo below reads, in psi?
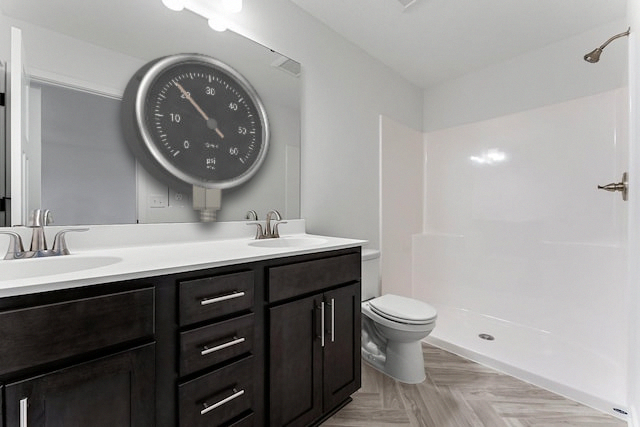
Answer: 20 psi
